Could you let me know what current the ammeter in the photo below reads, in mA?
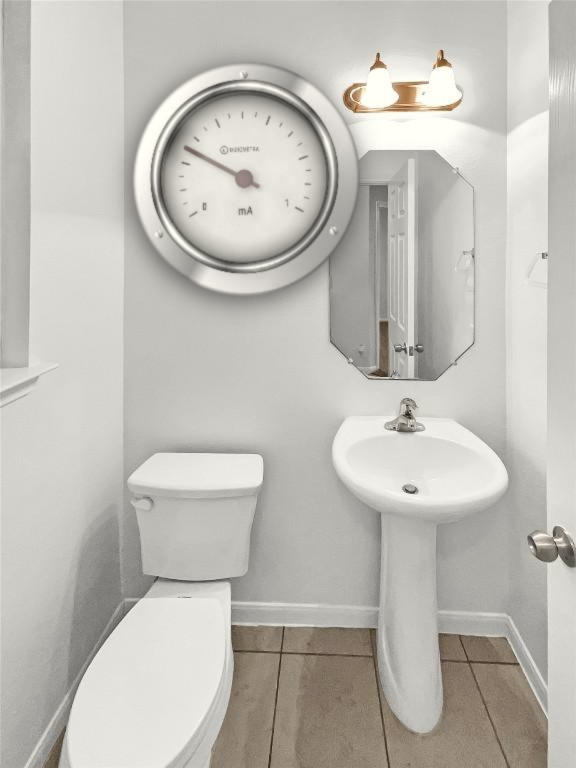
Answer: 0.25 mA
